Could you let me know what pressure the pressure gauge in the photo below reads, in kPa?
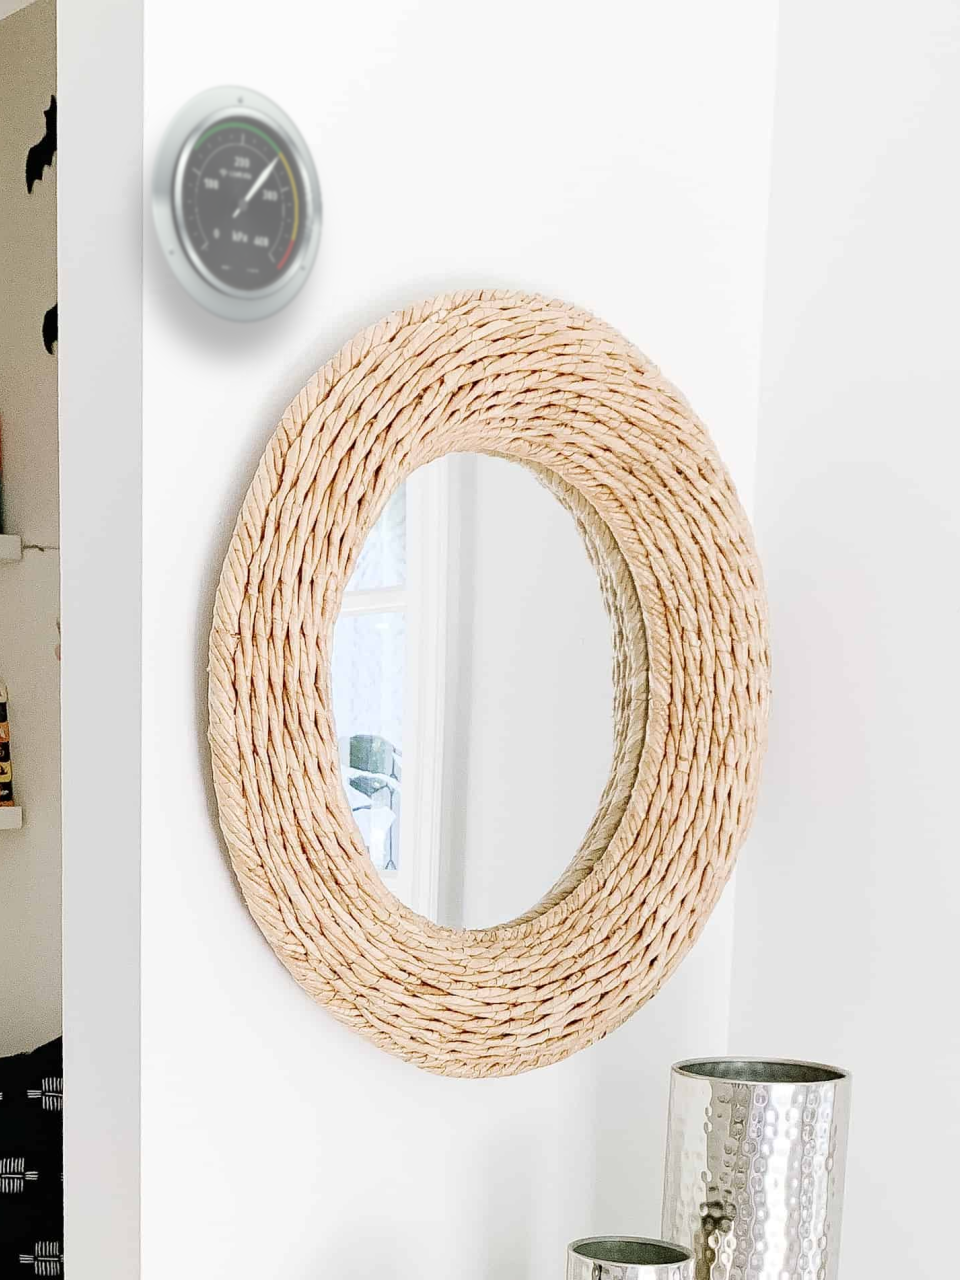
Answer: 260 kPa
